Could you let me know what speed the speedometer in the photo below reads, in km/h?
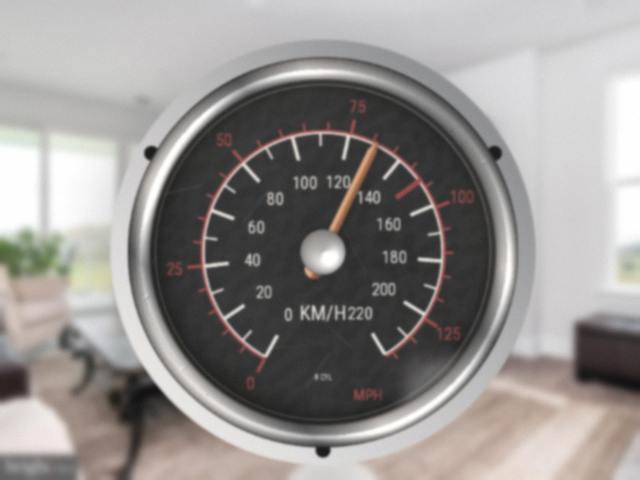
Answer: 130 km/h
